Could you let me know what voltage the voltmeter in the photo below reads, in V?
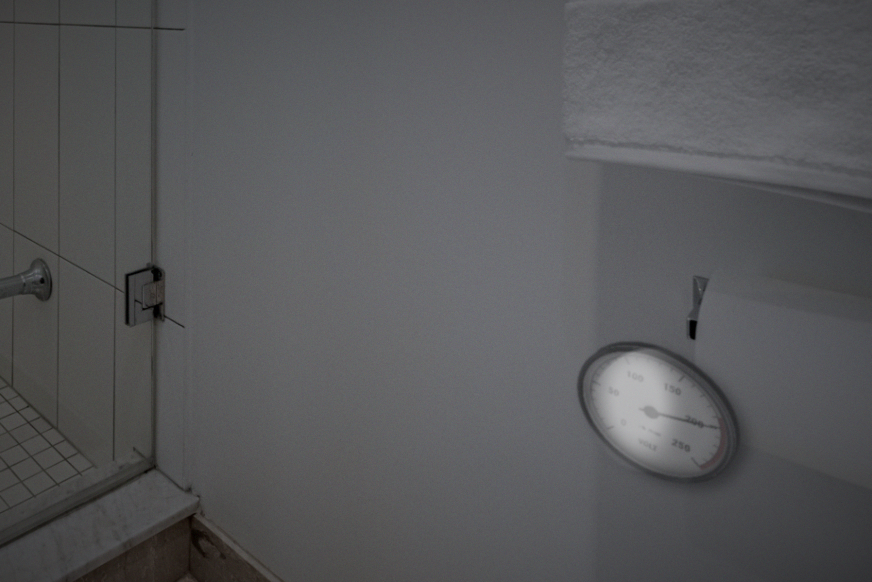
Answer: 200 V
